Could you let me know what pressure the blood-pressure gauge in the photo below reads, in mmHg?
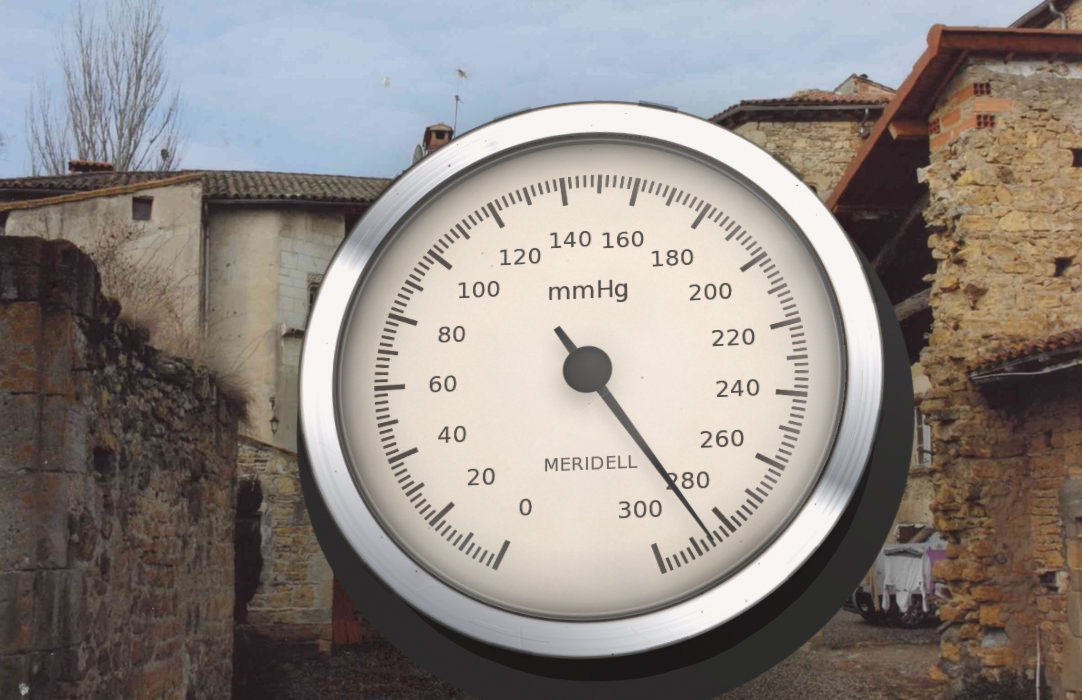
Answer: 286 mmHg
